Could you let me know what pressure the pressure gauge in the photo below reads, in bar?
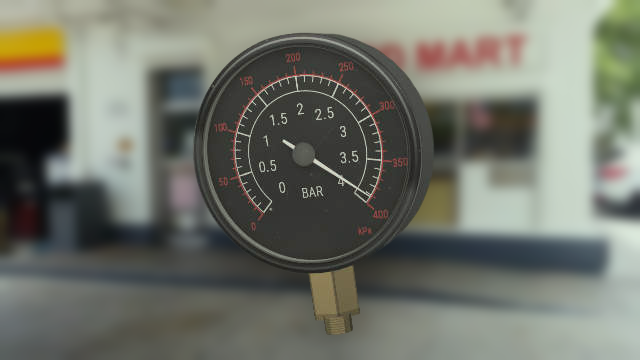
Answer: 3.9 bar
